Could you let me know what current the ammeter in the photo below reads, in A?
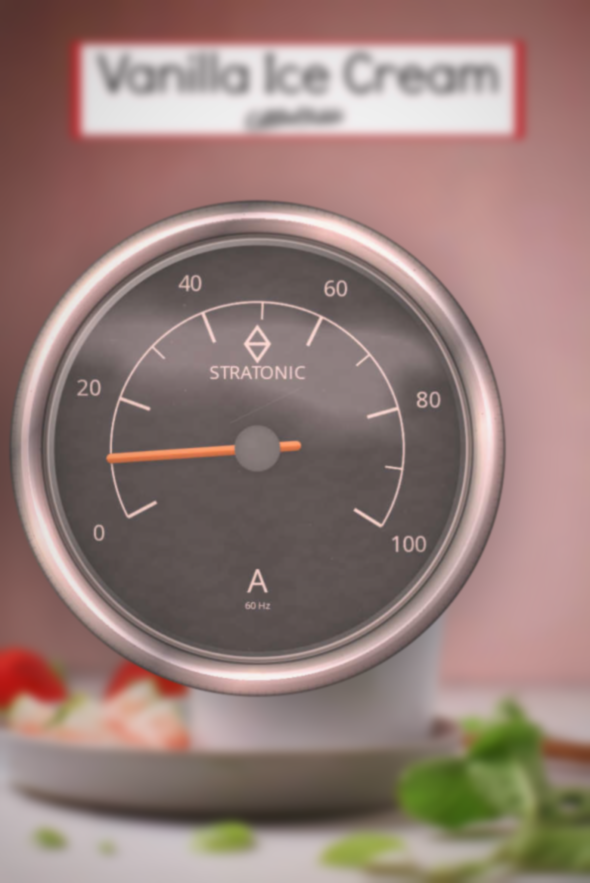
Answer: 10 A
